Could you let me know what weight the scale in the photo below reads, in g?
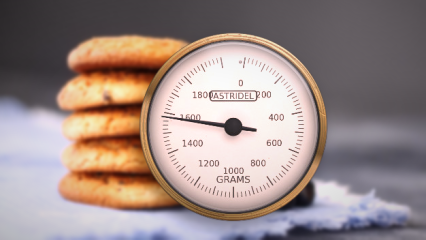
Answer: 1580 g
